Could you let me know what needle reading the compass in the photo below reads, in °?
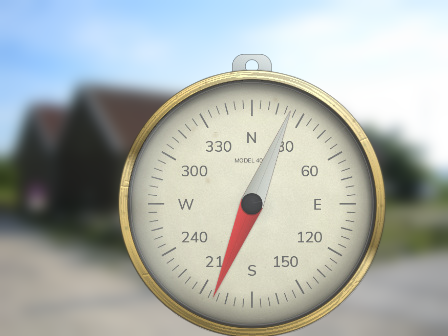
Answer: 202.5 °
